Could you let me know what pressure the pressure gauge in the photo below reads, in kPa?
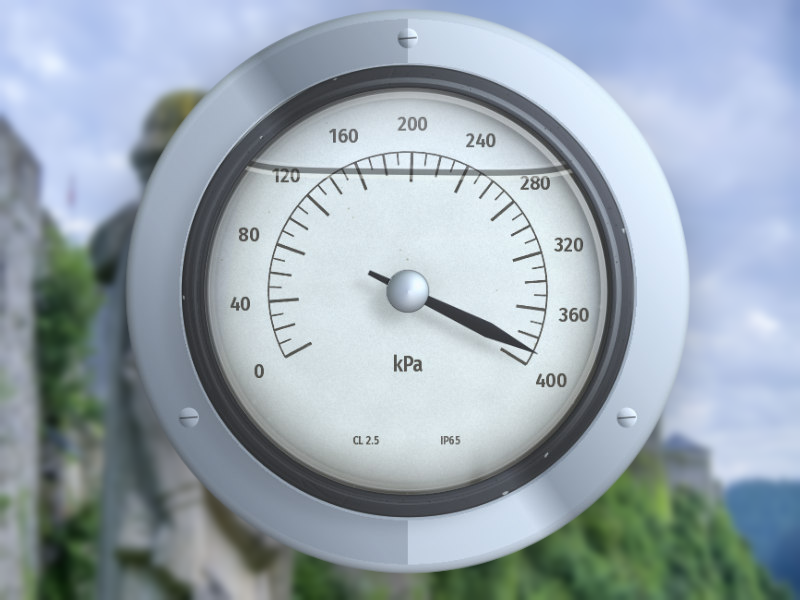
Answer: 390 kPa
